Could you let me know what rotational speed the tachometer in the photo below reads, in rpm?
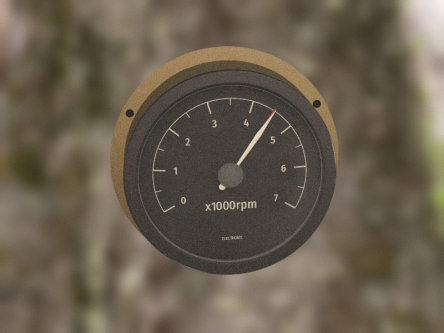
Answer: 4500 rpm
